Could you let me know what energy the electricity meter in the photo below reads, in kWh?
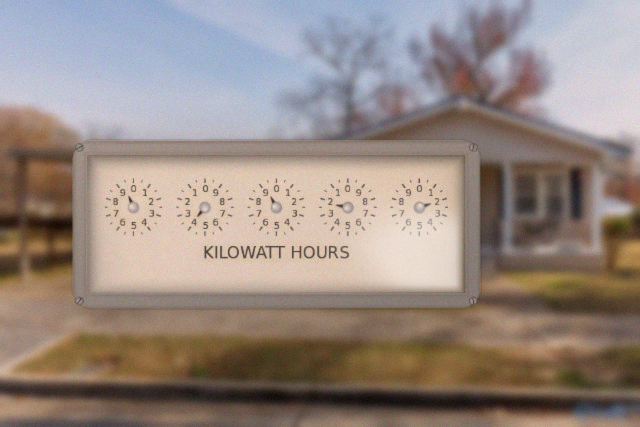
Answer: 93922 kWh
